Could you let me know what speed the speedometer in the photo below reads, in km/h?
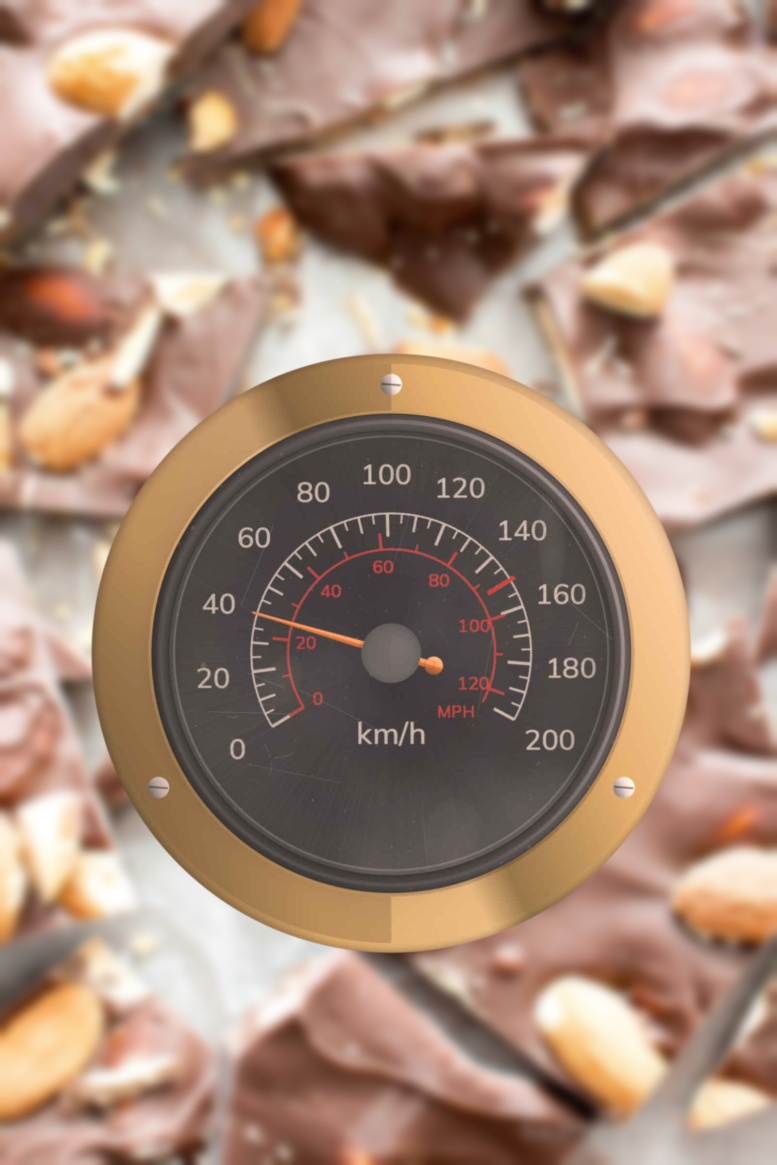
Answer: 40 km/h
